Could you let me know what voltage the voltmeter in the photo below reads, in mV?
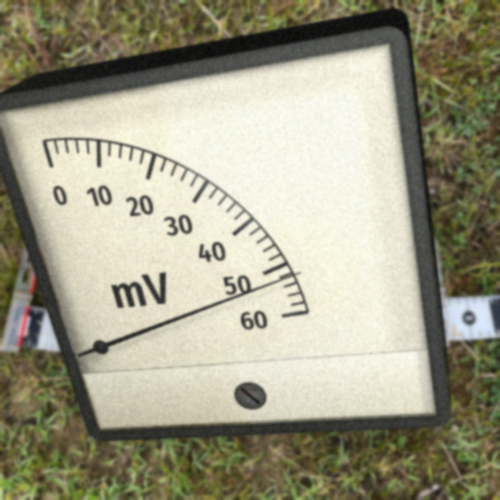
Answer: 52 mV
